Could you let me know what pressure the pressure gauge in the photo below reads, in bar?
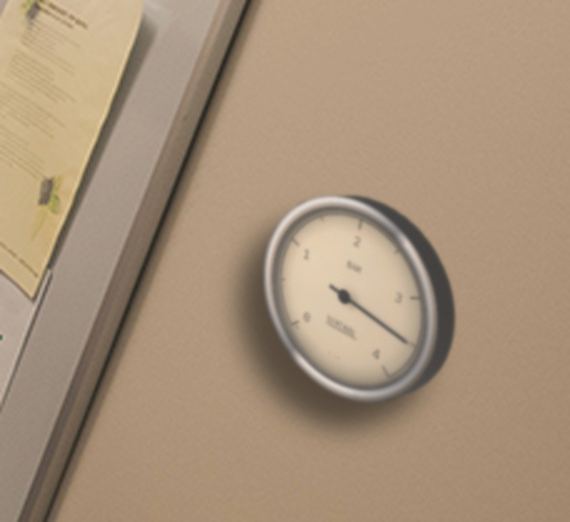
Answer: 3.5 bar
